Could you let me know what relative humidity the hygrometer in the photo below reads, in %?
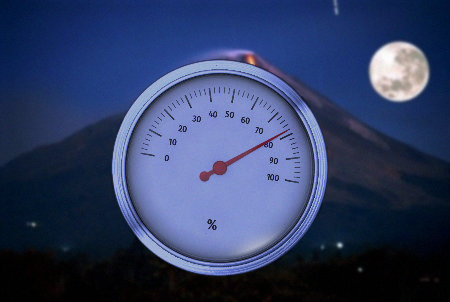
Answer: 78 %
